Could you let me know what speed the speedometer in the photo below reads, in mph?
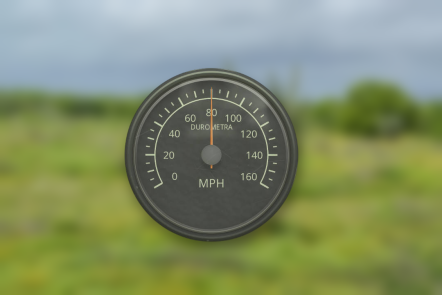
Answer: 80 mph
